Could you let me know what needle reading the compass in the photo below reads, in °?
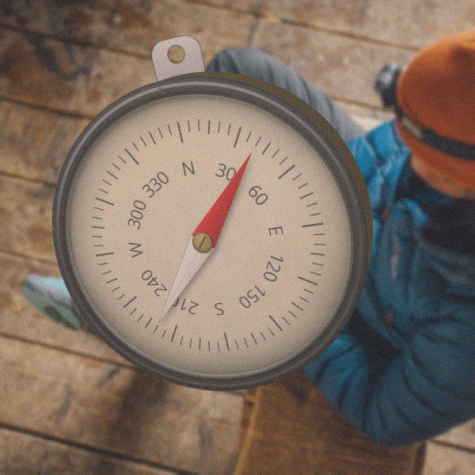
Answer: 40 °
